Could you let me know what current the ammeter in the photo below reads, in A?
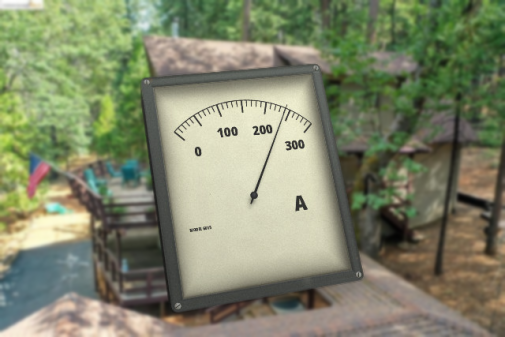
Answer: 240 A
